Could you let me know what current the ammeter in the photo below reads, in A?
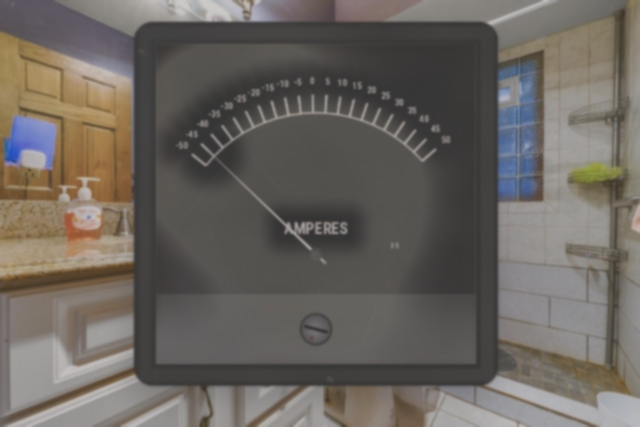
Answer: -45 A
